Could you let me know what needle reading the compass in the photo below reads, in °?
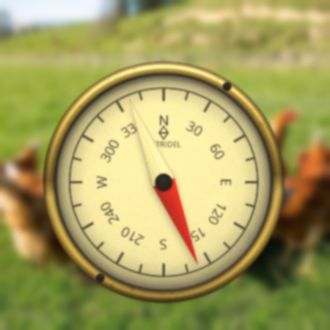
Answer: 157.5 °
